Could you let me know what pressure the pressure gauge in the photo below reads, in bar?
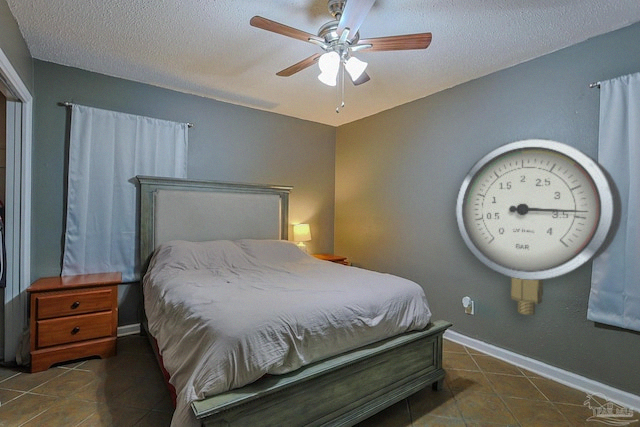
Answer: 3.4 bar
